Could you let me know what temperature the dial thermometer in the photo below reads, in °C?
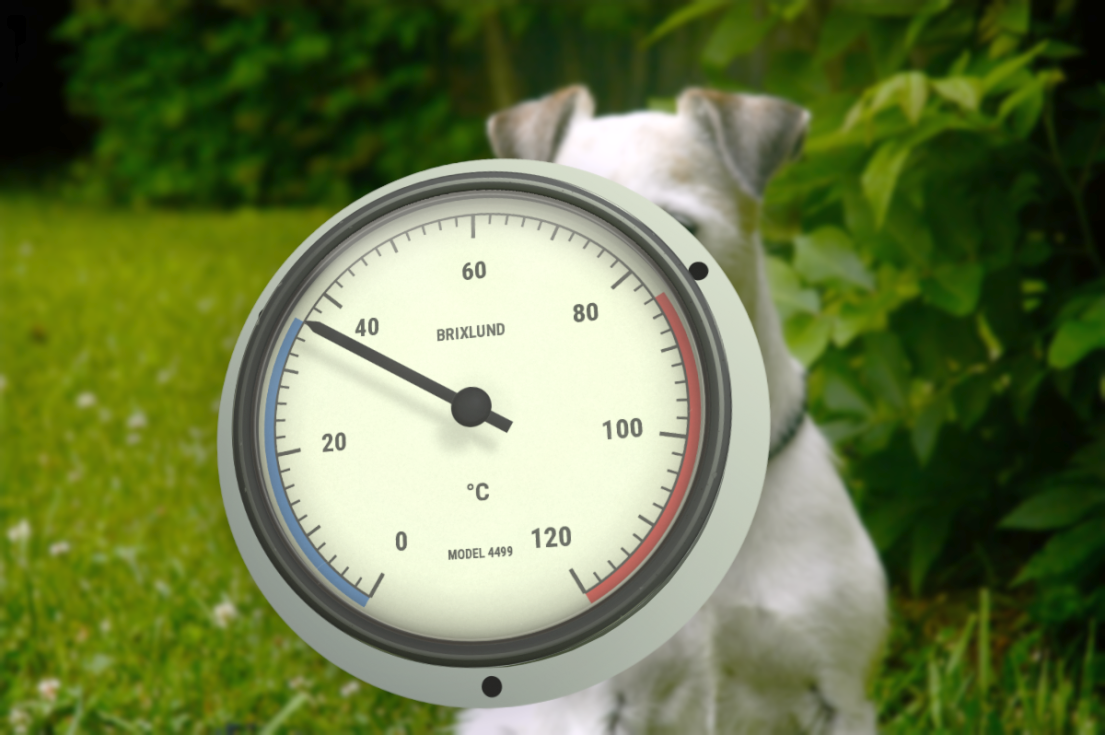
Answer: 36 °C
